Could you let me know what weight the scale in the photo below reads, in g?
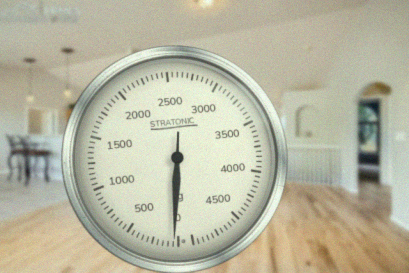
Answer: 50 g
